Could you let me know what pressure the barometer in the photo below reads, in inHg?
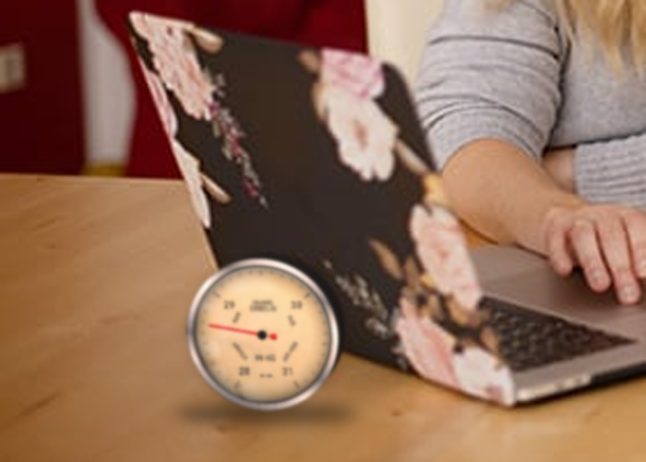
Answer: 28.7 inHg
